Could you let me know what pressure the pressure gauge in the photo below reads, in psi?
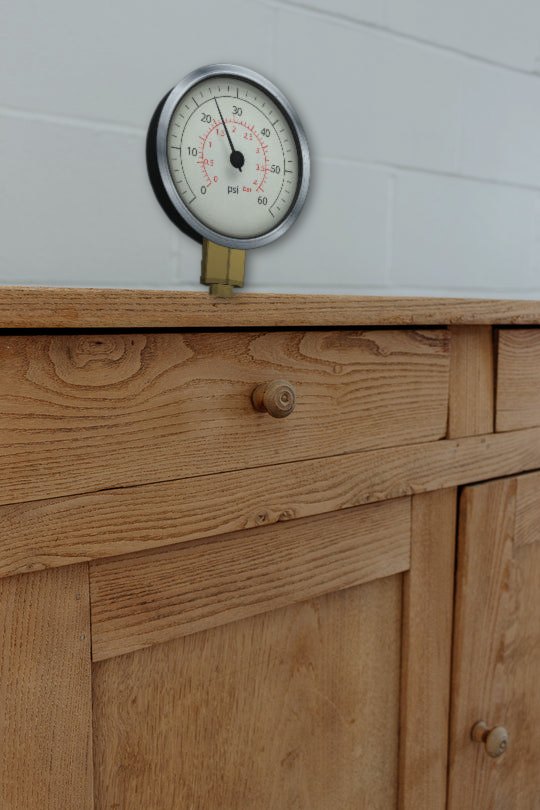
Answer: 24 psi
